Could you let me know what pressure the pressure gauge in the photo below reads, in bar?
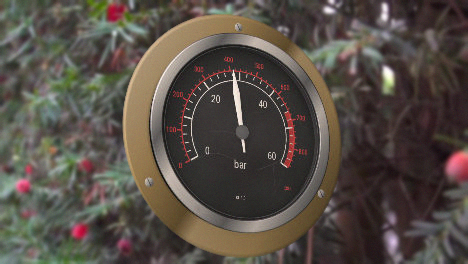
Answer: 28 bar
